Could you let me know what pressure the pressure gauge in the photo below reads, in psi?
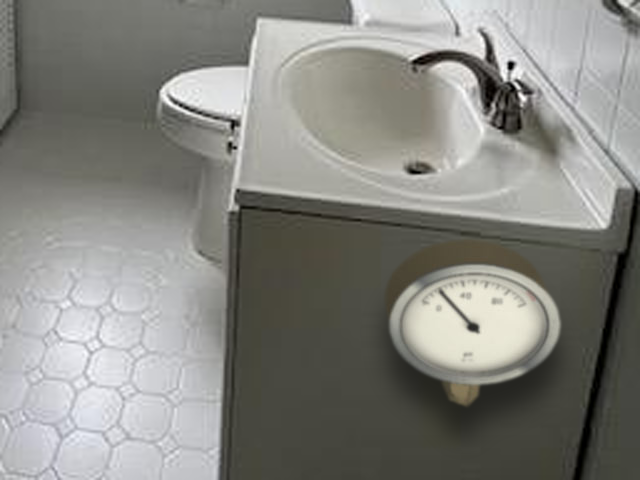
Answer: 20 psi
